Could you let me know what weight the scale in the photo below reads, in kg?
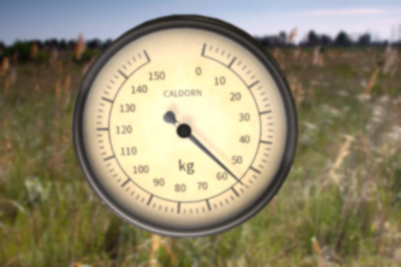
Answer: 56 kg
